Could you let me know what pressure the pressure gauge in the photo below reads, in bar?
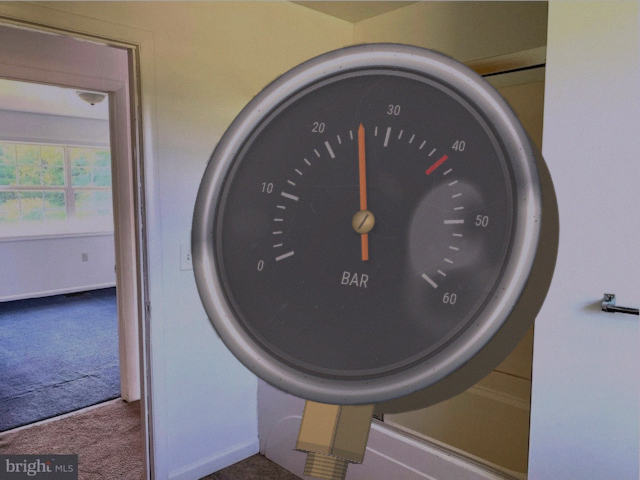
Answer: 26 bar
